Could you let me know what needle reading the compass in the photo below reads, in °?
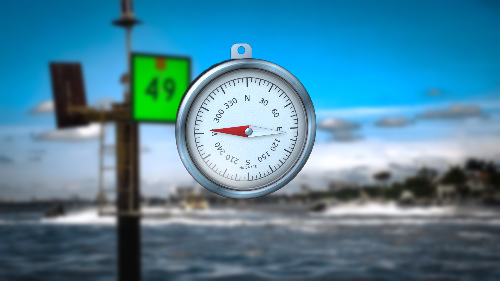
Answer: 275 °
